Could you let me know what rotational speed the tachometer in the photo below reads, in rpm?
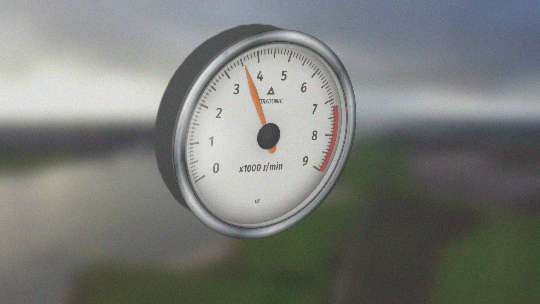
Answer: 3500 rpm
